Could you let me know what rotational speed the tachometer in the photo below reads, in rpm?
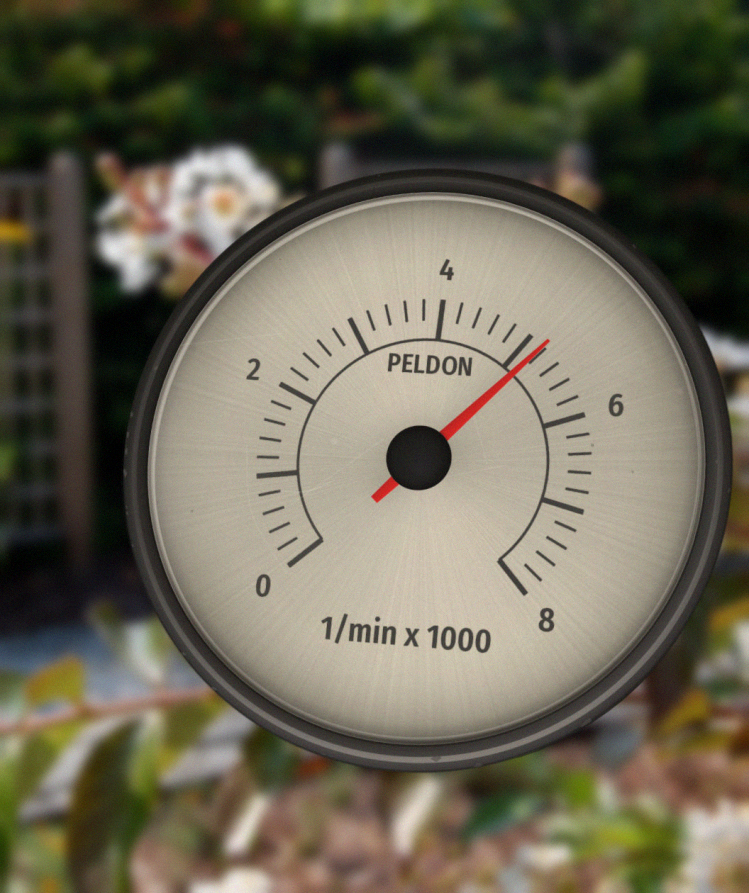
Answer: 5200 rpm
